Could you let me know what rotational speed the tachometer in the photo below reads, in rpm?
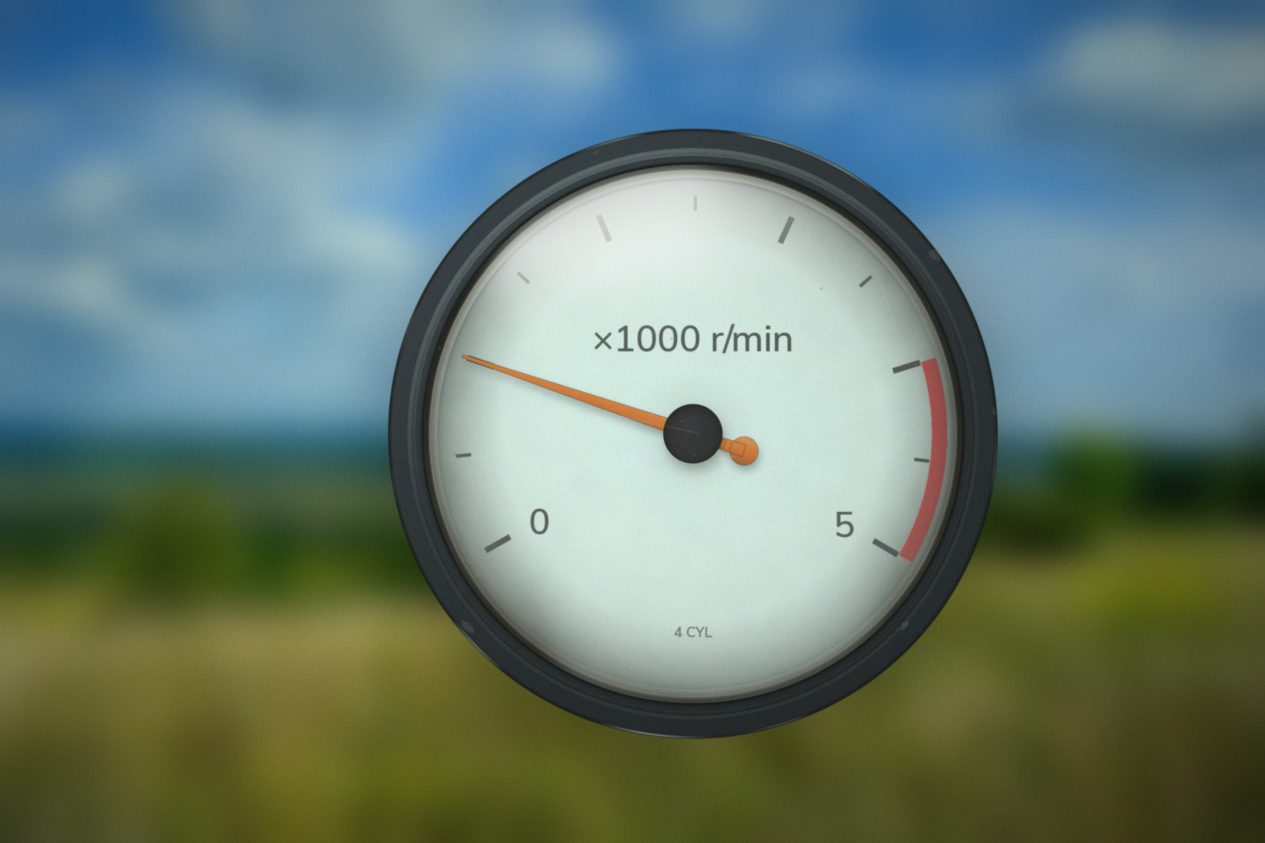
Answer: 1000 rpm
